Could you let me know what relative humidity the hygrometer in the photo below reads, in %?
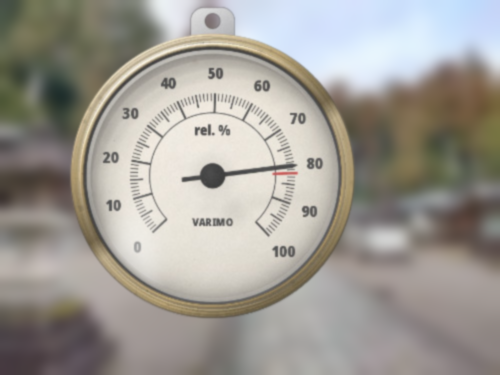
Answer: 80 %
